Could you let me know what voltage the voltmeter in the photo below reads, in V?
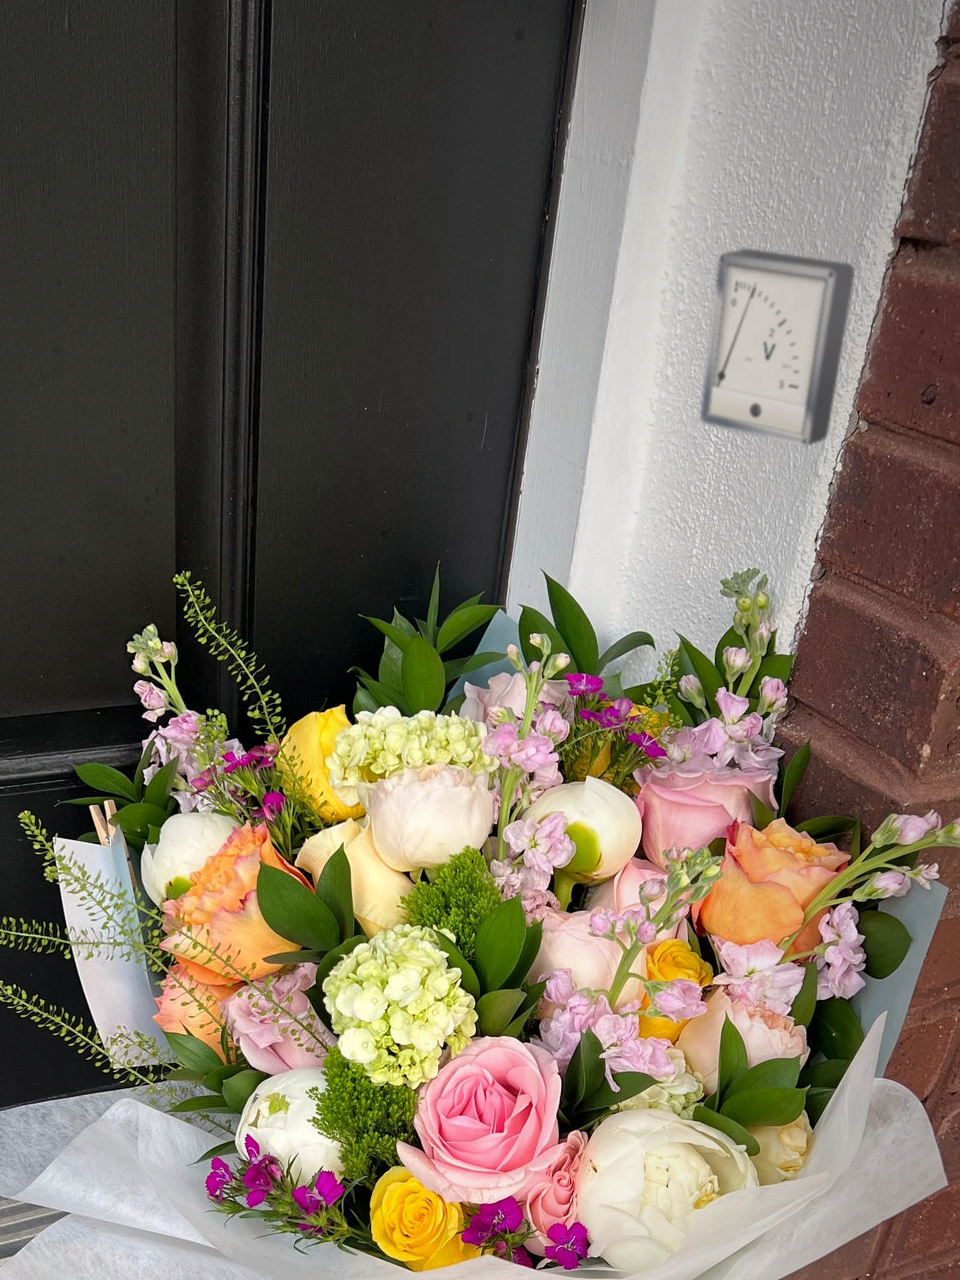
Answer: 1 V
